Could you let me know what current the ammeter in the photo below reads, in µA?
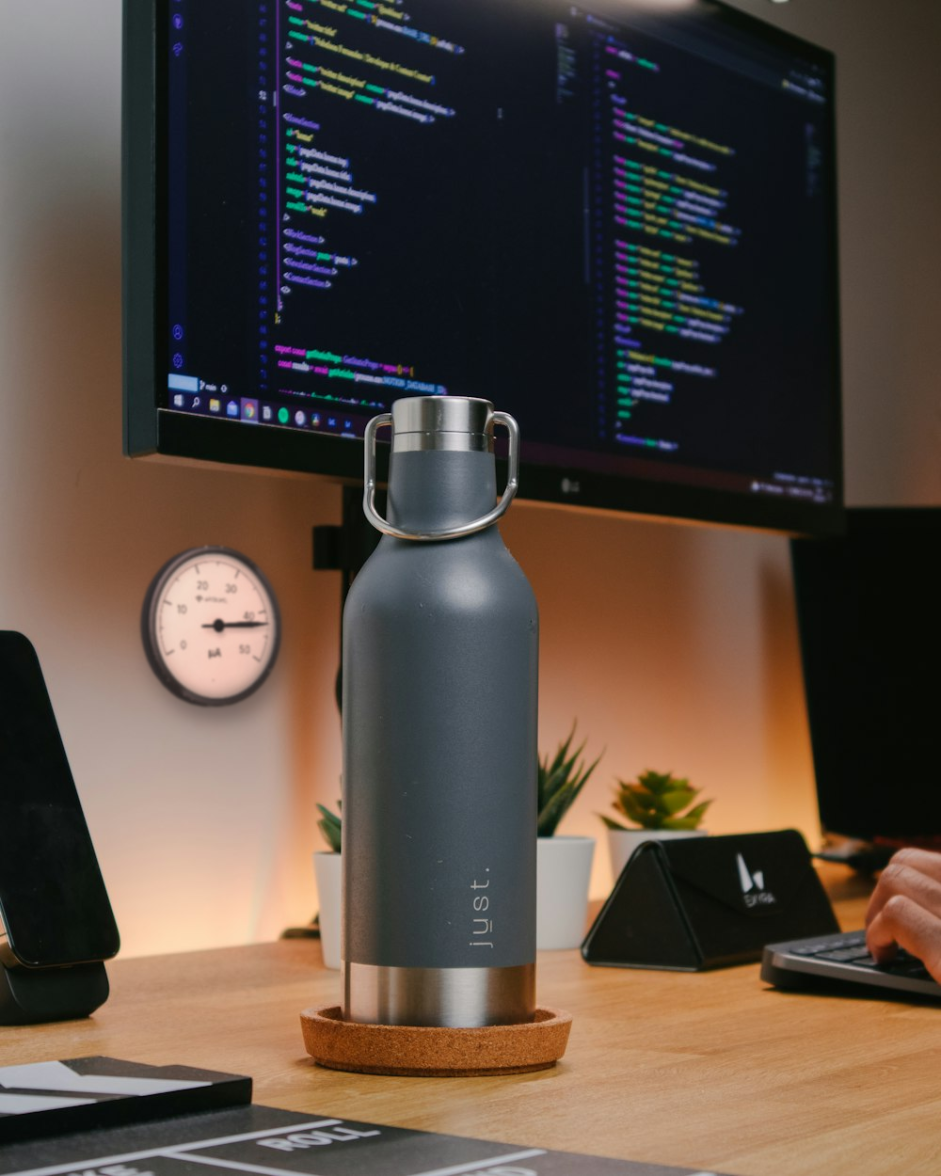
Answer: 42.5 µA
